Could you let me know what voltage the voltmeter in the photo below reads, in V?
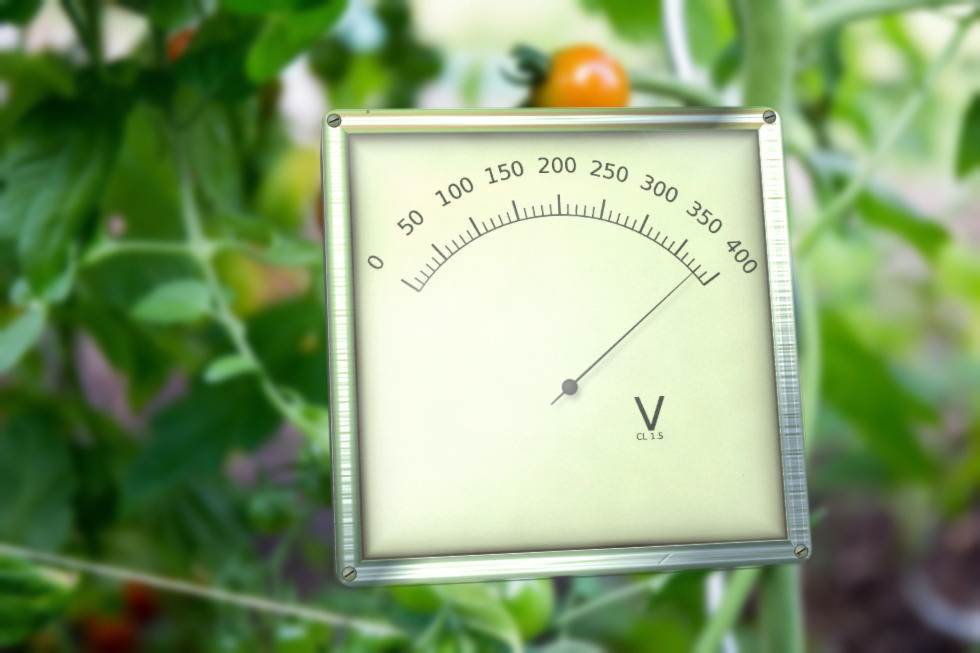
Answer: 380 V
